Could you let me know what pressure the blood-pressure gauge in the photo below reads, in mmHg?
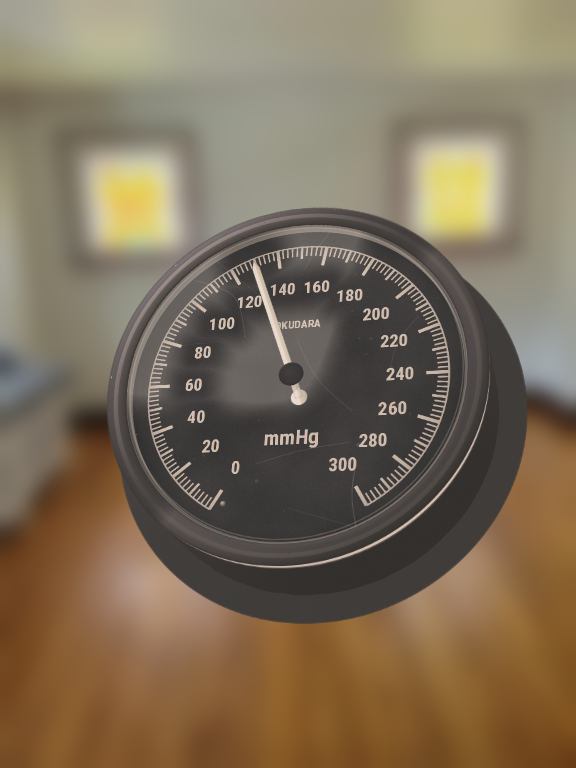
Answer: 130 mmHg
